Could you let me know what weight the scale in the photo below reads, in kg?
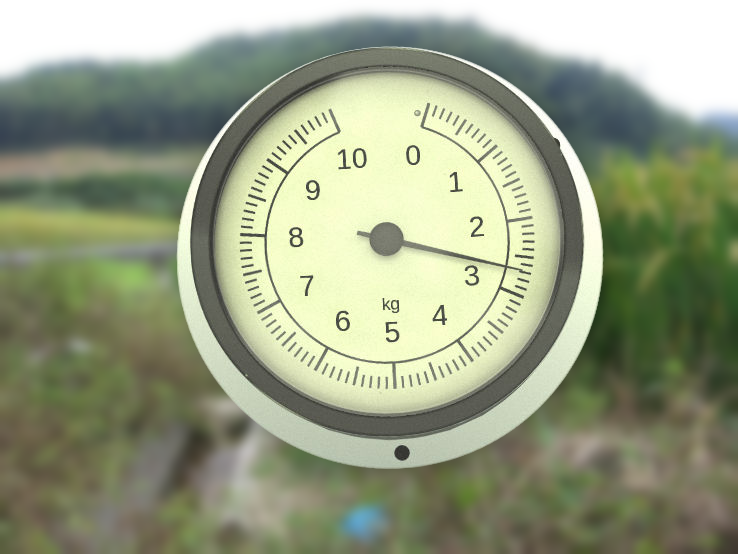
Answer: 2.7 kg
